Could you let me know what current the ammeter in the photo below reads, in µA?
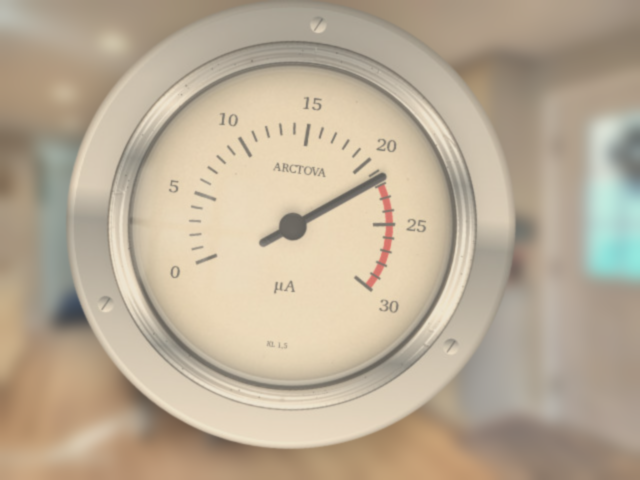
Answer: 21.5 µA
